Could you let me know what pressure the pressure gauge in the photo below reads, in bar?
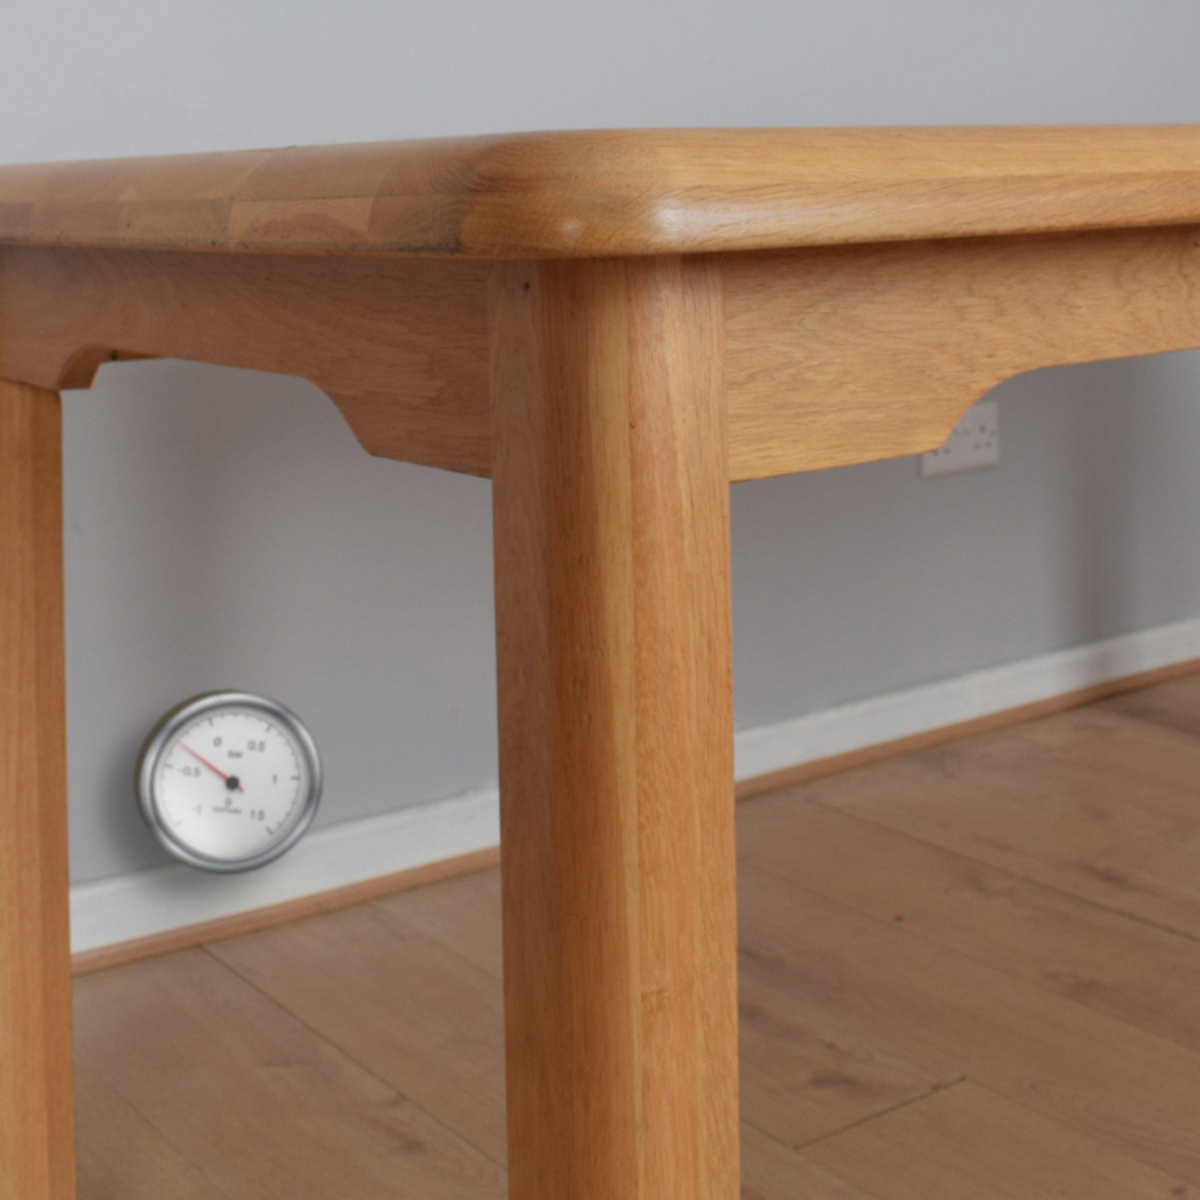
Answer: -0.3 bar
